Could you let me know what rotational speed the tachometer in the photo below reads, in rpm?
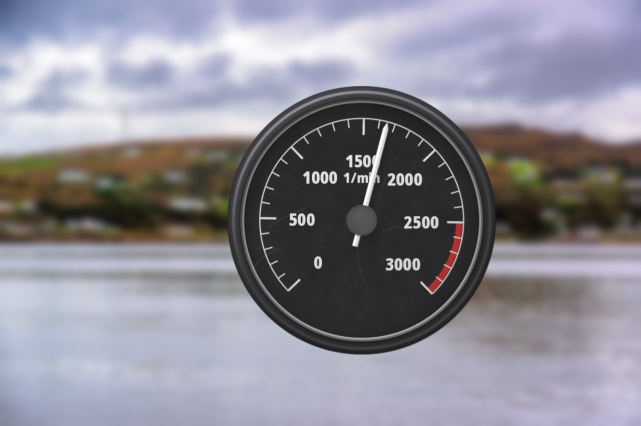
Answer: 1650 rpm
